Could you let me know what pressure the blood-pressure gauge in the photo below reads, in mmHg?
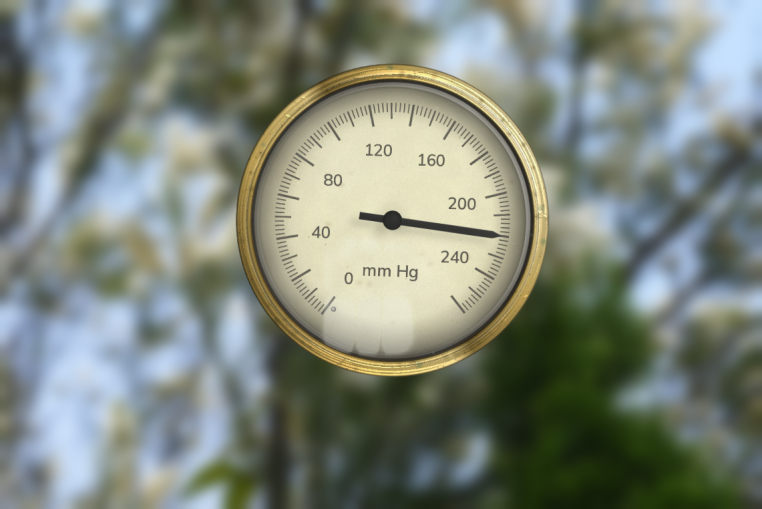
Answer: 220 mmHg
